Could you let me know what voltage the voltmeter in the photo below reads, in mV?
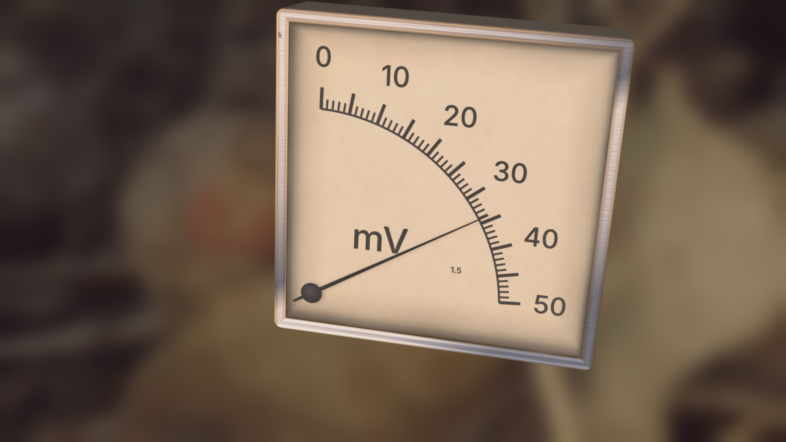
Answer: 34 mV
